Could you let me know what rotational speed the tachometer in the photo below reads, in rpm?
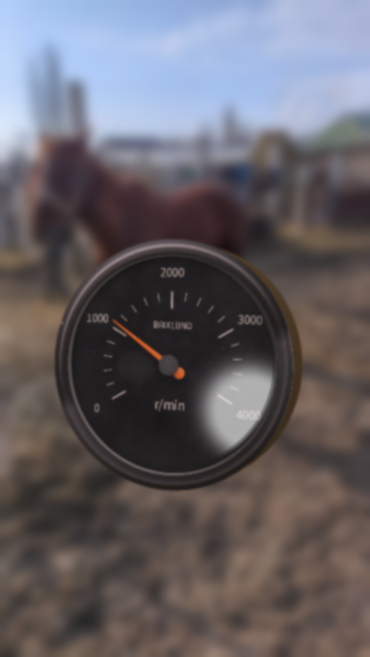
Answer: 1100 rpm
